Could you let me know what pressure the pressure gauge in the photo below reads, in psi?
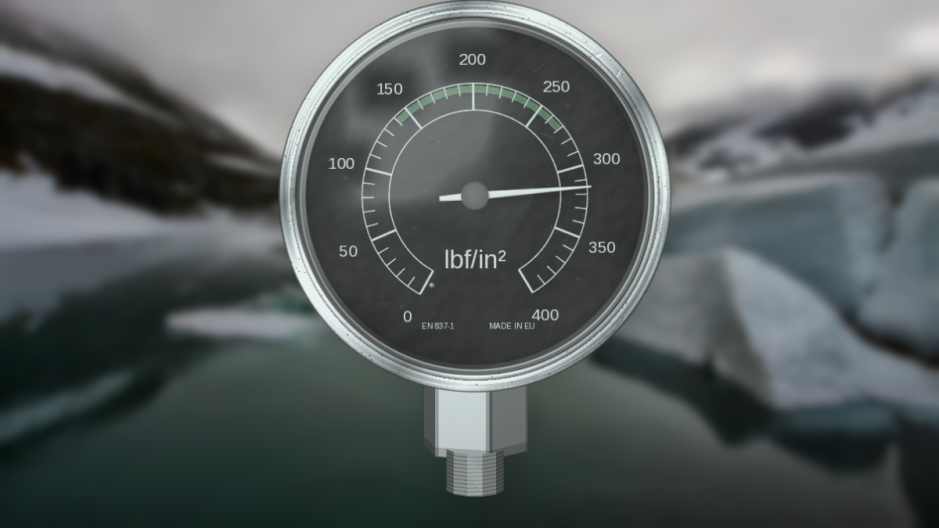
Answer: 315 psi
